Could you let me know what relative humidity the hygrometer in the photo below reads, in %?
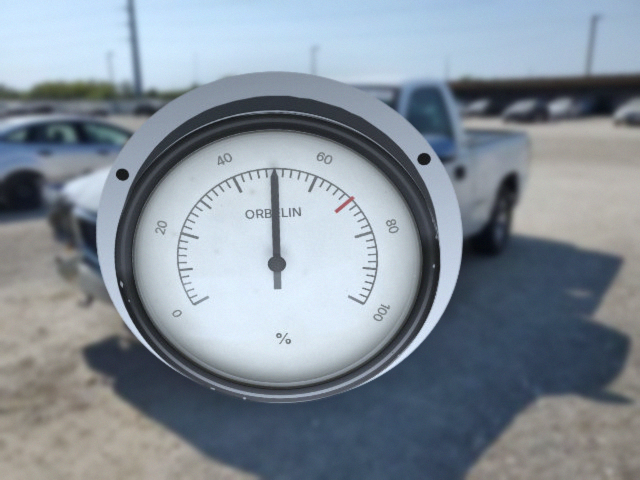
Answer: 50 %
